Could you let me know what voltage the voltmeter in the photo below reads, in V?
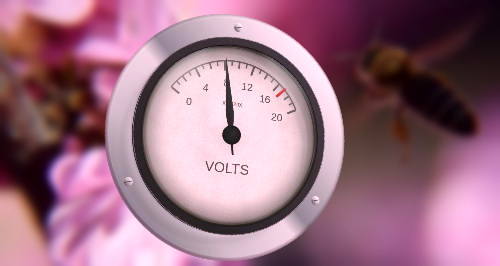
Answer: 8 V
